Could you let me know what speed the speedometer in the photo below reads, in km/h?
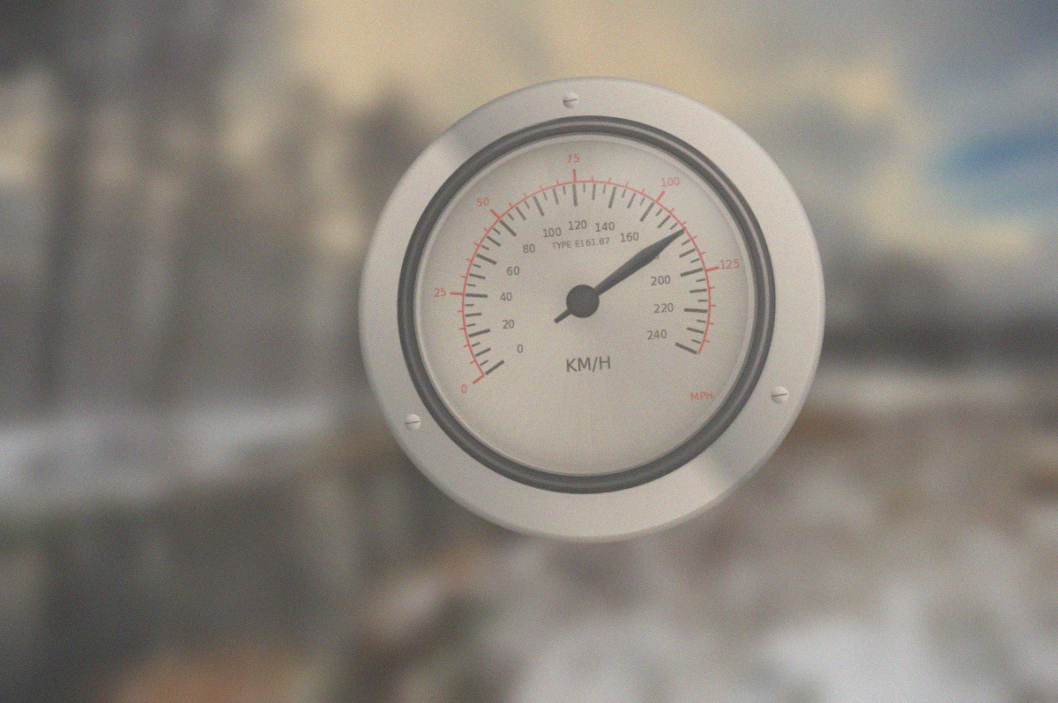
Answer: 180 km/h
